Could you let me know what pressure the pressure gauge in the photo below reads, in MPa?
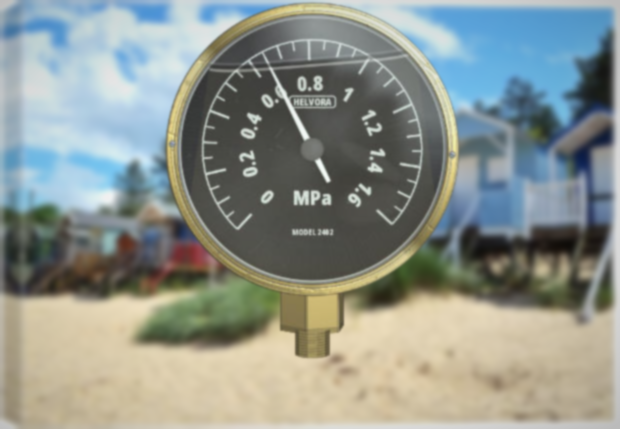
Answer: 0.65 MPa
